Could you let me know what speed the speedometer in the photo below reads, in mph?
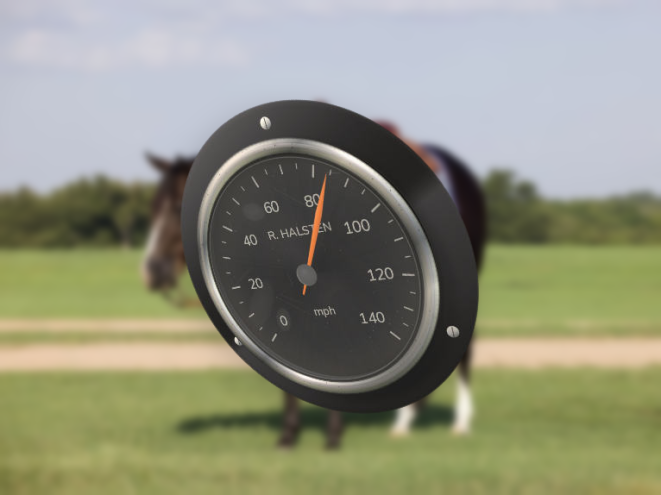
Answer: 85 mph
